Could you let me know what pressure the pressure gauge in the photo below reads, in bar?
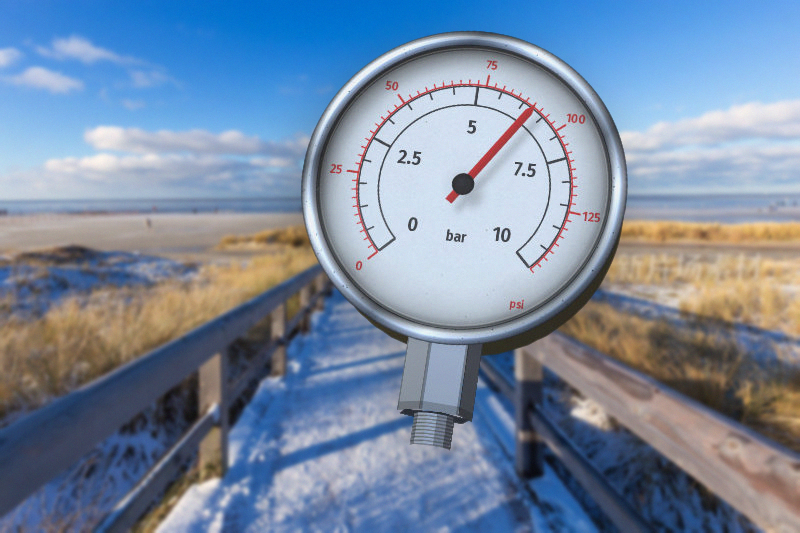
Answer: 6.25 bar
